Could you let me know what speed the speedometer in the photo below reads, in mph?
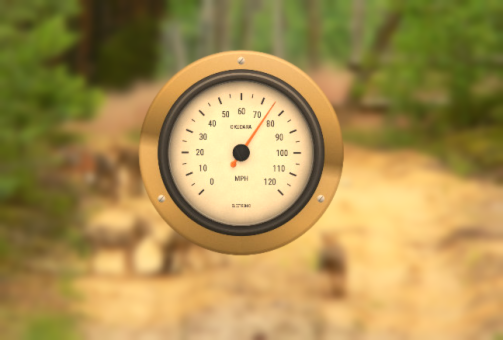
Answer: 75 mph
